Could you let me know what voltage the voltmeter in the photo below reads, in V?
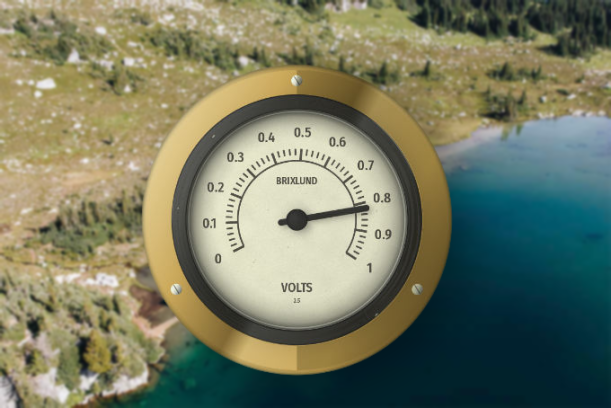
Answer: 0.82 V
